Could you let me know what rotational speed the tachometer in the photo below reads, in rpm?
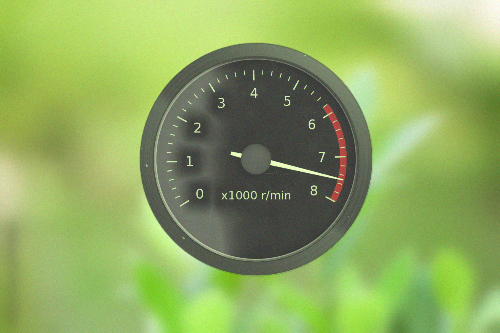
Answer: 7500 rpm
